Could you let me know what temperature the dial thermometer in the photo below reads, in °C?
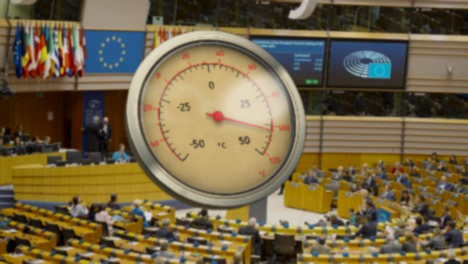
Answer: 40 °C
